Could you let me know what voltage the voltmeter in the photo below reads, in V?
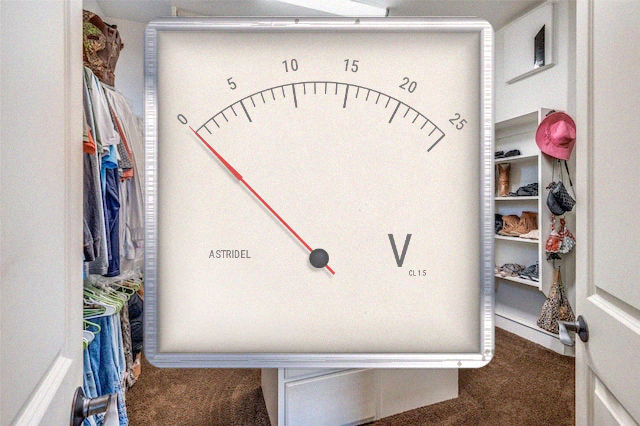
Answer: 0 V
